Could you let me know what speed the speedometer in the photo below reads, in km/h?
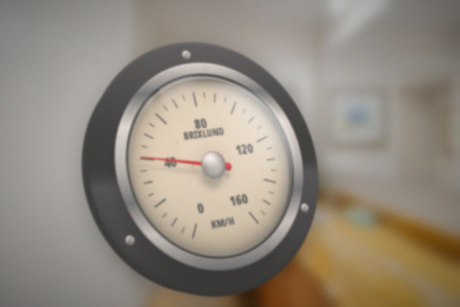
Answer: 40 km/h
